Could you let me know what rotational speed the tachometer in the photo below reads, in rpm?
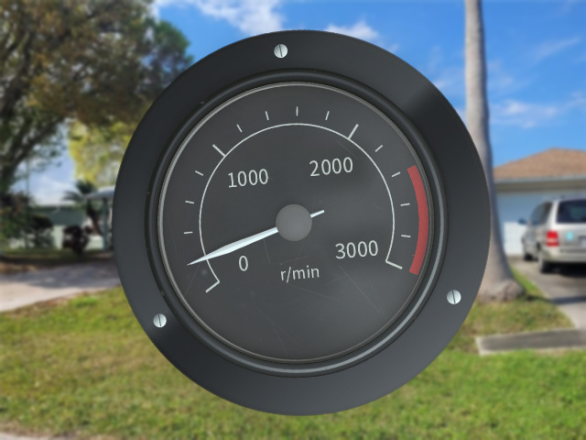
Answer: 200 rpm
